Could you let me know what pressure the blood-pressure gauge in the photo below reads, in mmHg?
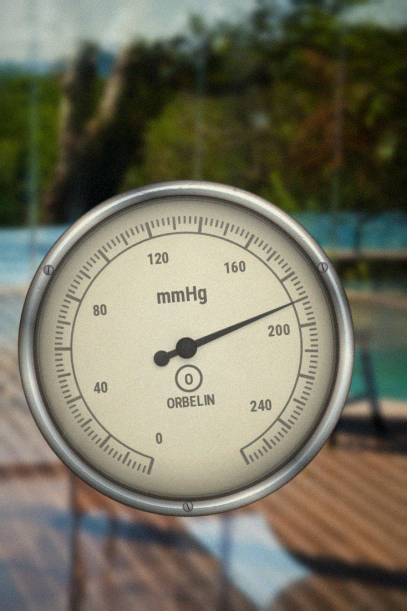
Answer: 190 mmHg
